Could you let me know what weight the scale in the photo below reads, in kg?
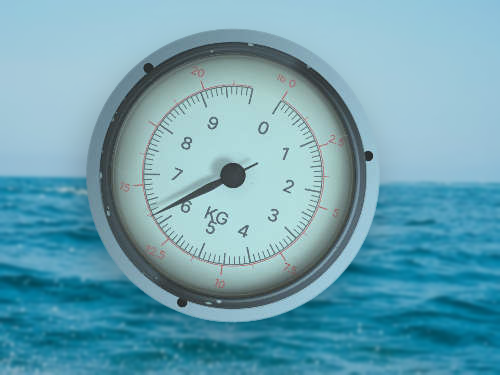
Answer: 6.2 kg
